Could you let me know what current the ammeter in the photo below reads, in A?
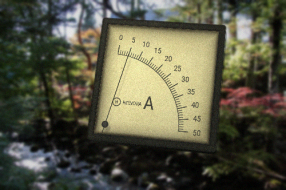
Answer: 5 A
